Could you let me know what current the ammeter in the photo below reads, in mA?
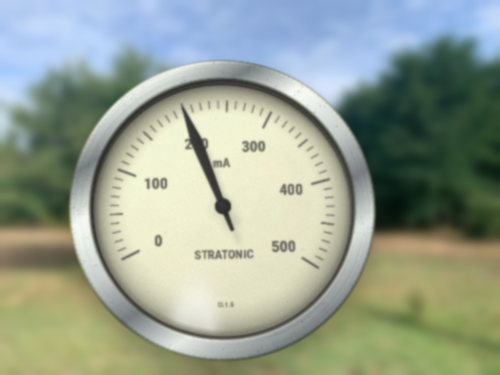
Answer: 200 mA
